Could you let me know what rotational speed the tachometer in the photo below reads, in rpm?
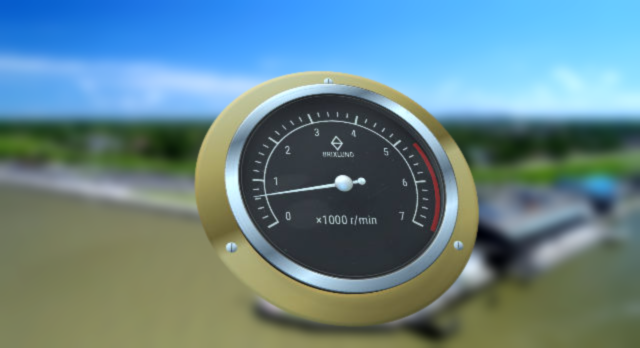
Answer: 600 rpm
